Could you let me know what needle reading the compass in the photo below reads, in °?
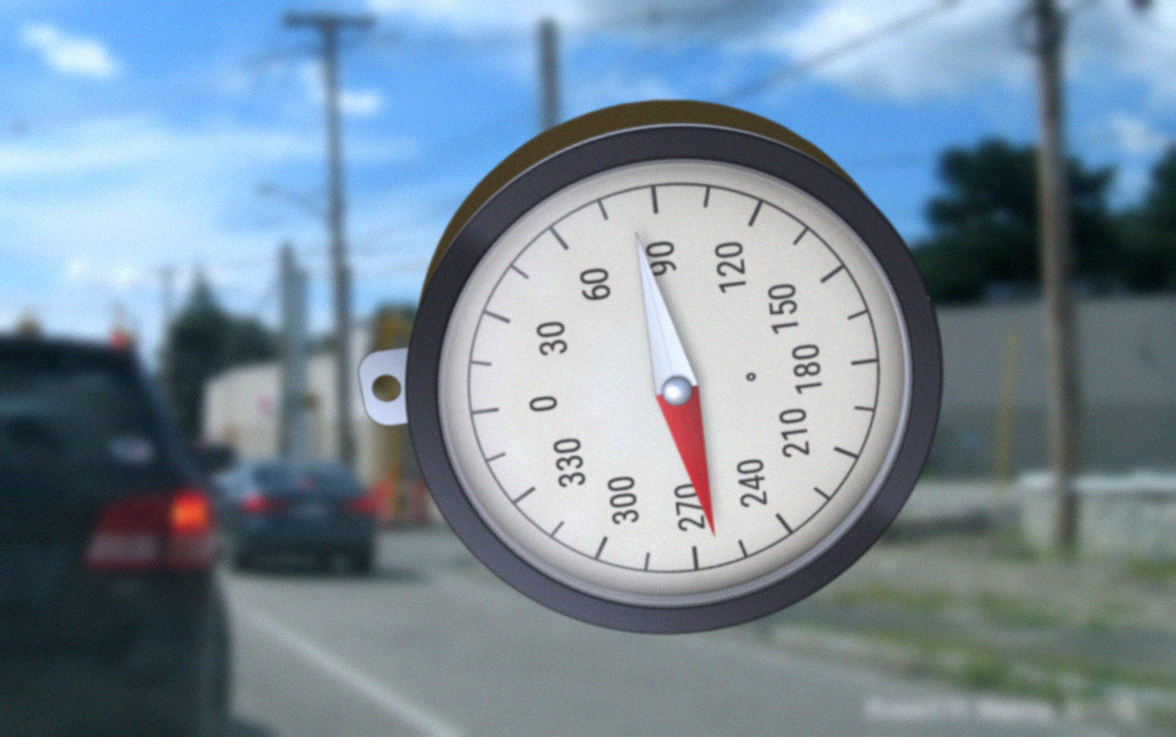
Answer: 262.5 °
